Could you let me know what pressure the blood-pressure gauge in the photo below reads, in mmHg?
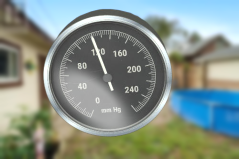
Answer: 120 mmHg
